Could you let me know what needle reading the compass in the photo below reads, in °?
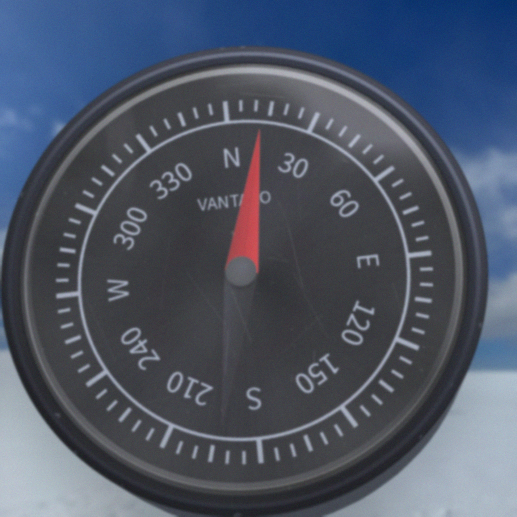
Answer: 12.5 °
